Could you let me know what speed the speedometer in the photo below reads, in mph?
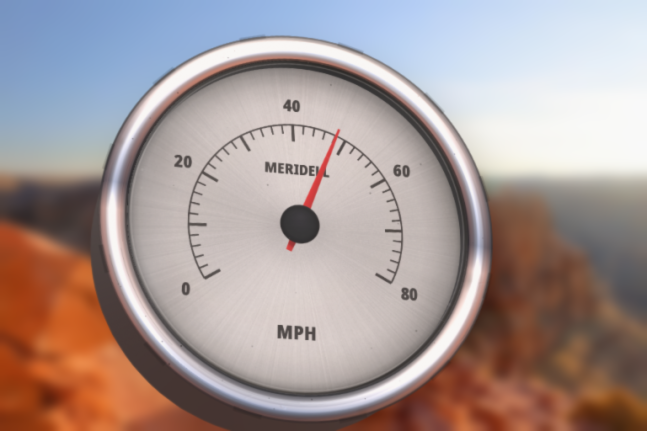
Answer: 48 mph
